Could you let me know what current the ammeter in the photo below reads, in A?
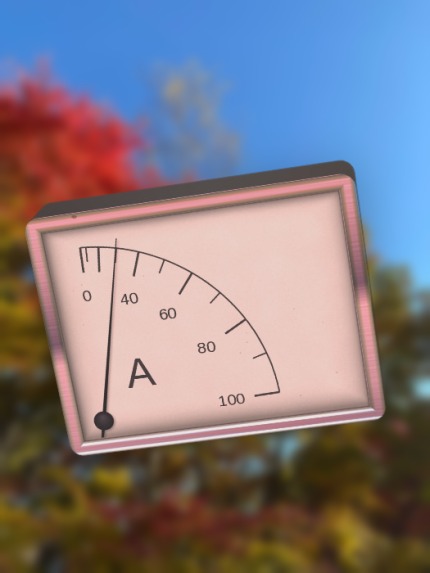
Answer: 30 A
